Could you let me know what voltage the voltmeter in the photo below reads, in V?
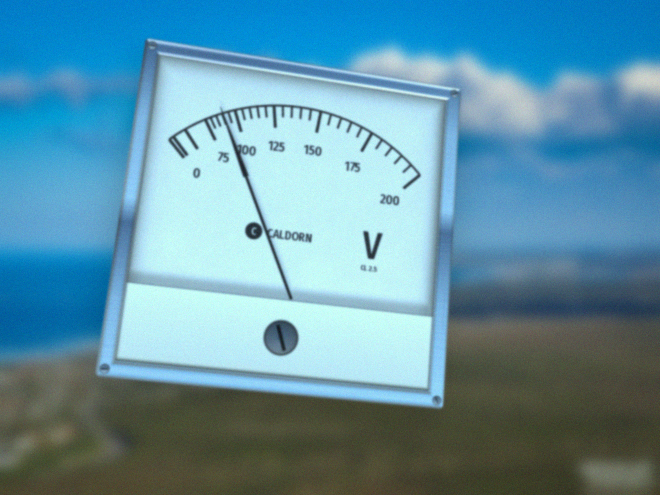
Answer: 90 V
